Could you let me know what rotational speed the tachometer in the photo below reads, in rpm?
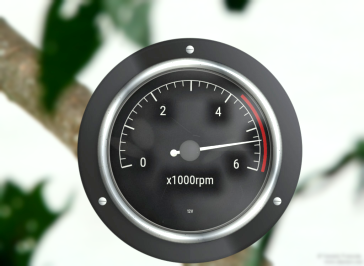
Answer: 5300 rpm
